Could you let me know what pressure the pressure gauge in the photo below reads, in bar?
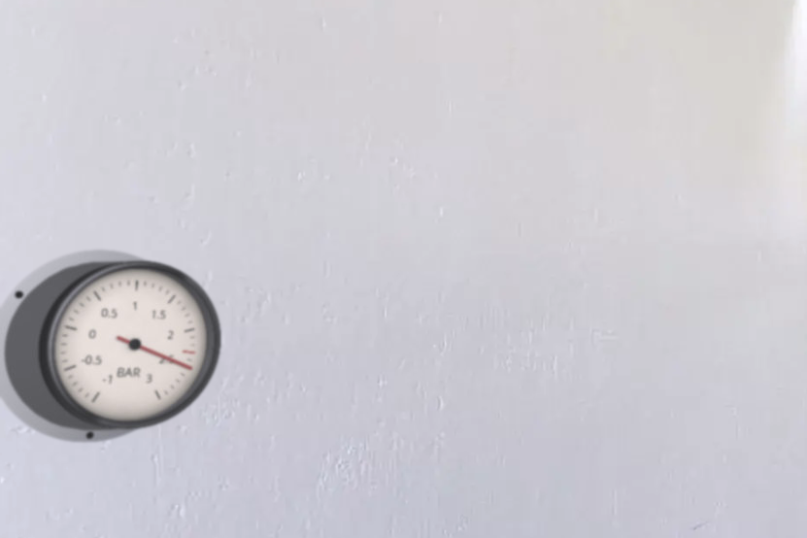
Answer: 2.5 bar
